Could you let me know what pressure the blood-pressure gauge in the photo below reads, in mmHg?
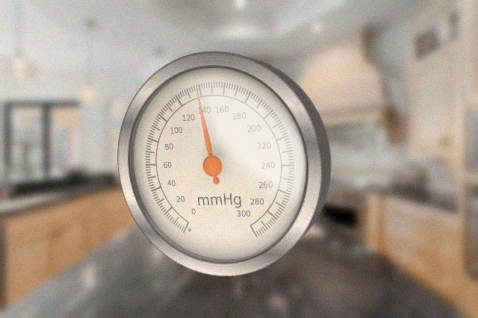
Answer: 140 mmHg
